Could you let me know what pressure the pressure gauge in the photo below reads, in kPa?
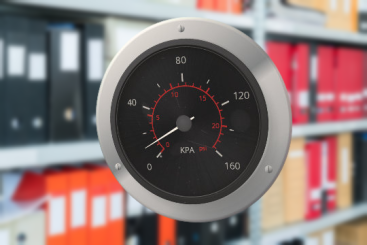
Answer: 10 kPa
